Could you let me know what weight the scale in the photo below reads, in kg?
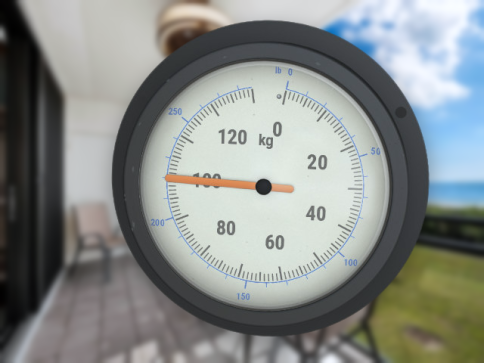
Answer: 100 kg
